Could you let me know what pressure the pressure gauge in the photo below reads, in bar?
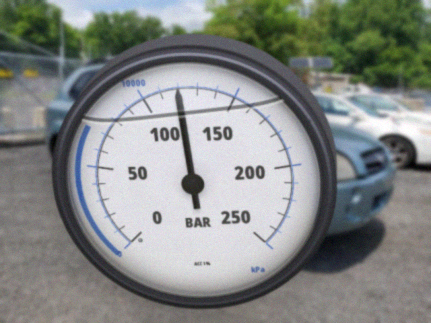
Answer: 120 bar
